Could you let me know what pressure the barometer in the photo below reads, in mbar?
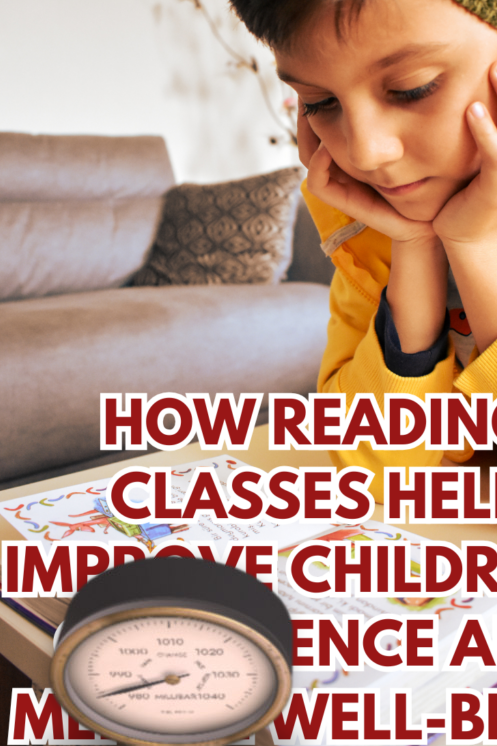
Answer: 985 mbar
